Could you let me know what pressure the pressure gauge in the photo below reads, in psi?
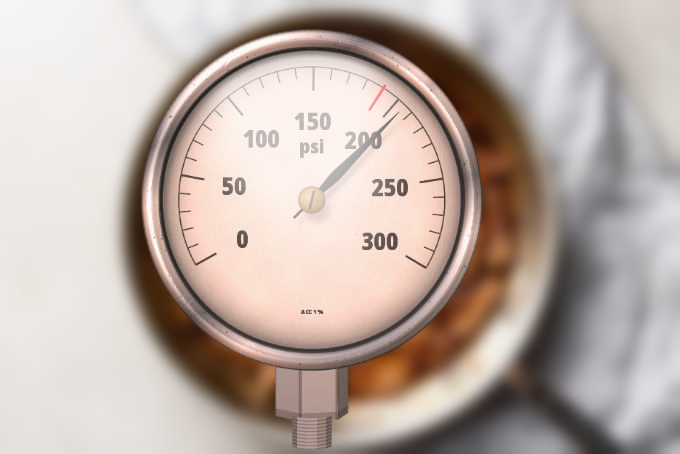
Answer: 205 psi
